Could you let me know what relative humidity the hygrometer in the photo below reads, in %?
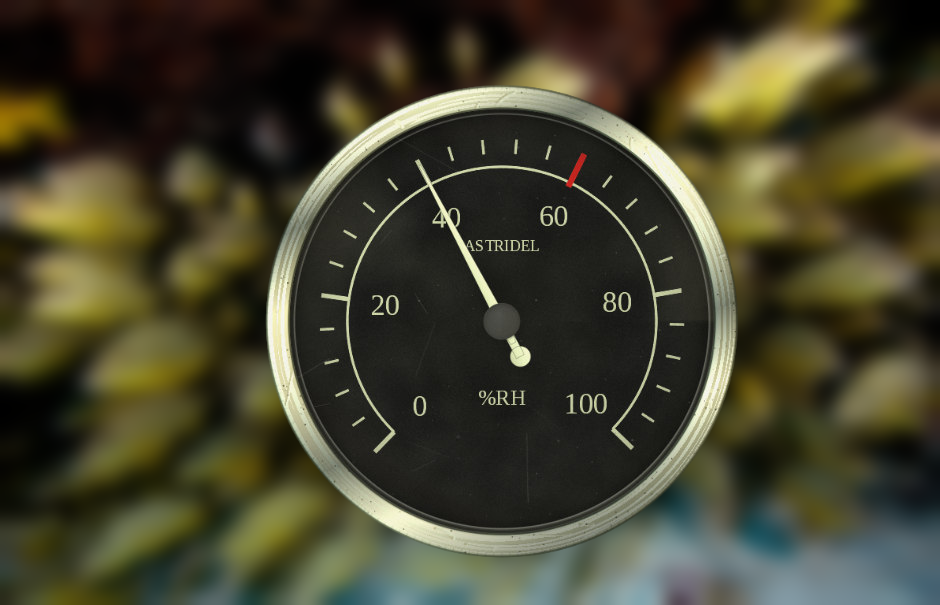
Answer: 40 %
